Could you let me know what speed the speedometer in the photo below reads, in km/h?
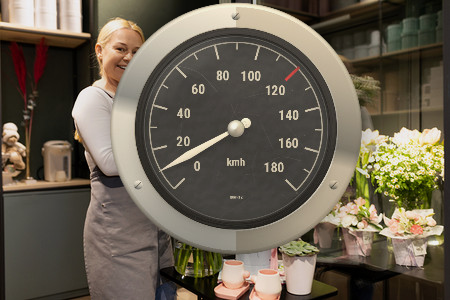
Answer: 10 km/h
